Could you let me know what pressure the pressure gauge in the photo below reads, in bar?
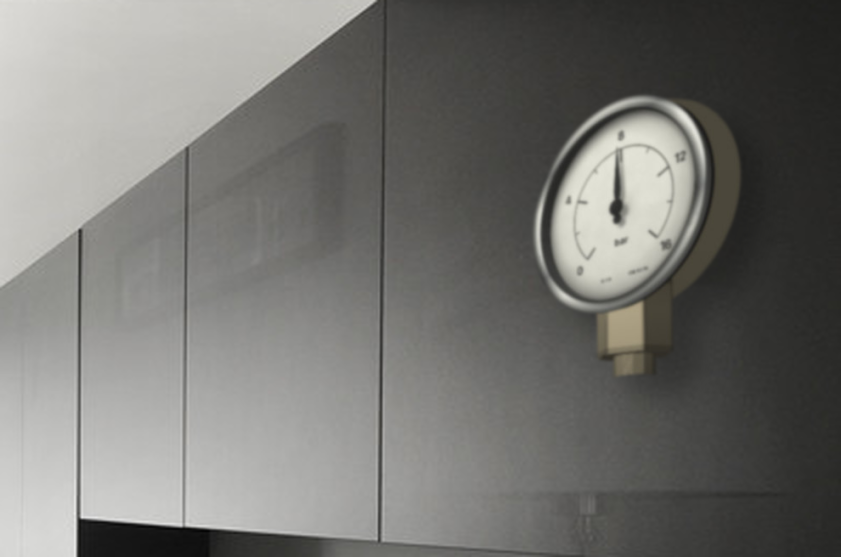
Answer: 8 bar
